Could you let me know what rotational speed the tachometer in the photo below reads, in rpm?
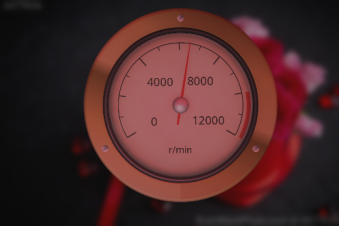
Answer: 6500 rpm
